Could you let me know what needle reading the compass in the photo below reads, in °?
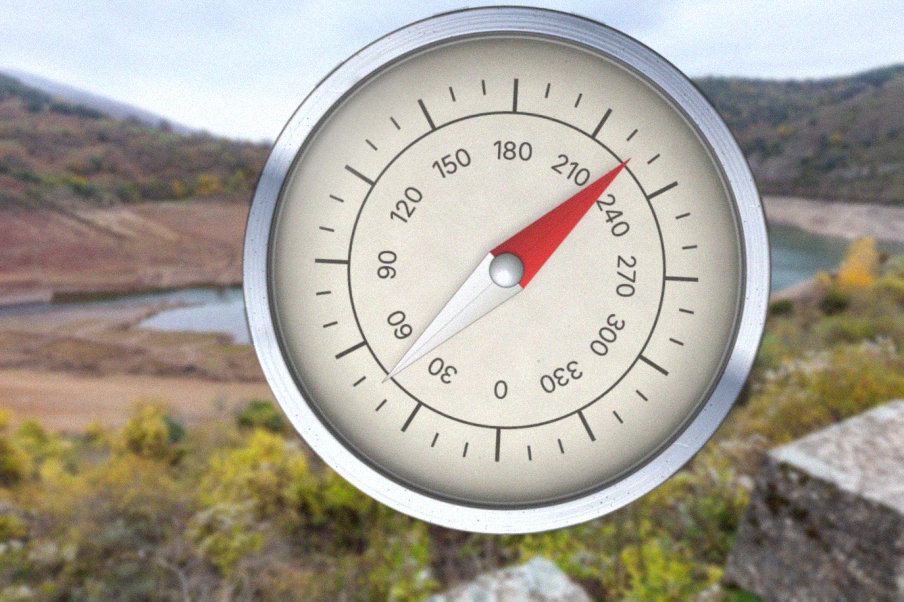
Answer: 225 °
